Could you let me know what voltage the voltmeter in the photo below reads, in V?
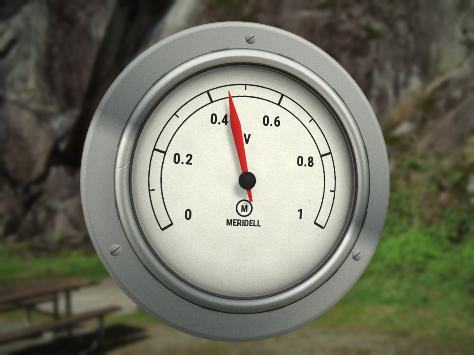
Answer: 0.45 V
